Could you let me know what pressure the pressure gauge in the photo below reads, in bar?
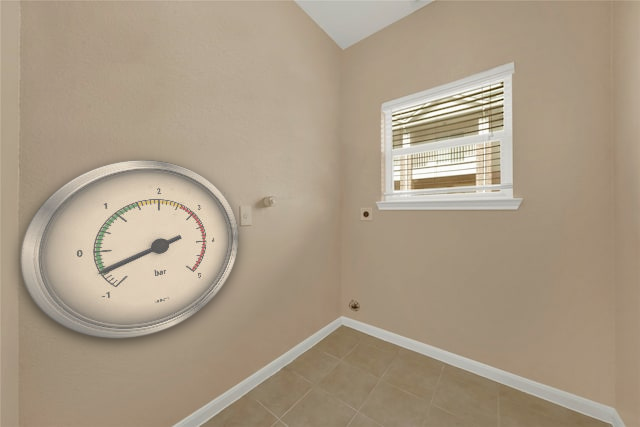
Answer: -0.5 bar
